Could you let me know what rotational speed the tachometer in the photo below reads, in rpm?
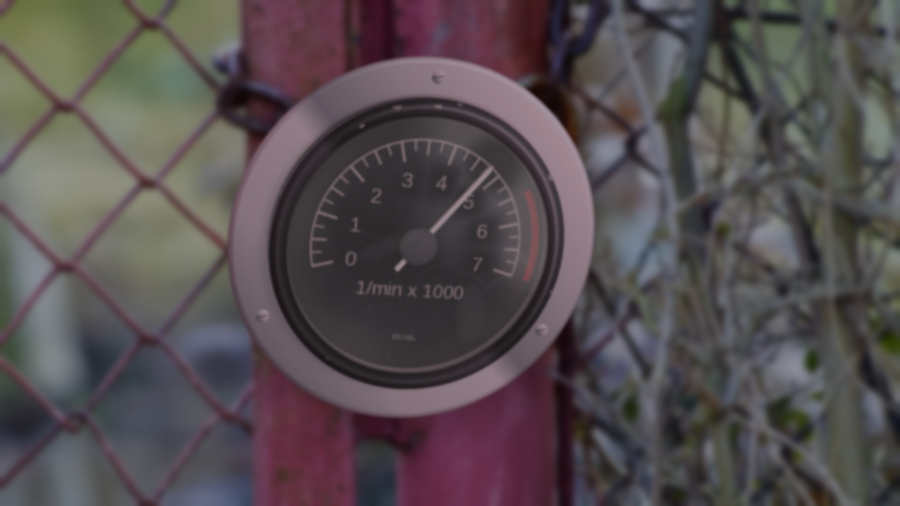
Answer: 4750 rpm
